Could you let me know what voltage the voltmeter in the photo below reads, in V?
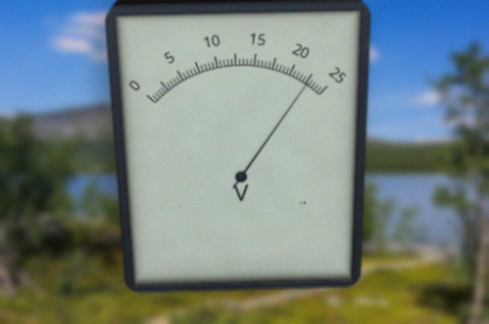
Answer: 22.5 V
